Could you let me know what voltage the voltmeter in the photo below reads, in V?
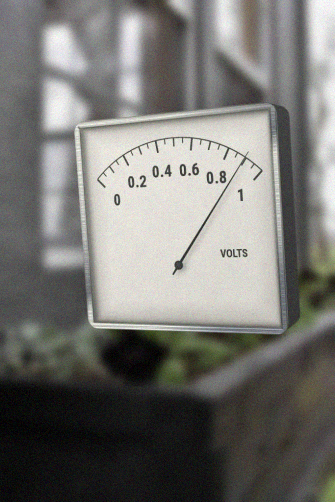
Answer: 0.9 V
